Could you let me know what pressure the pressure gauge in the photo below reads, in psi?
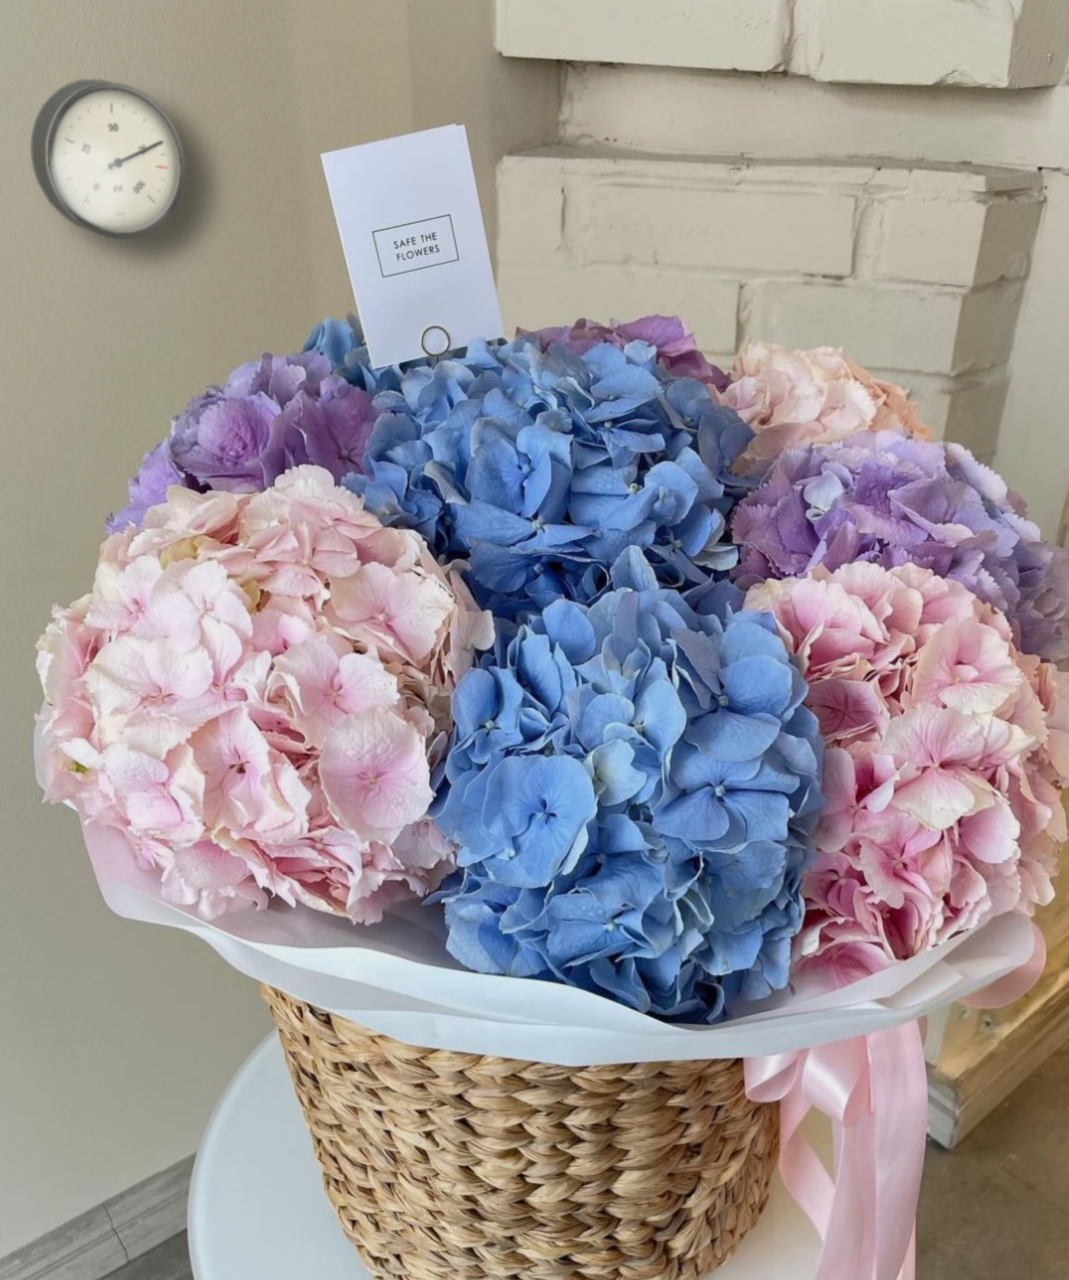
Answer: 75 psi
